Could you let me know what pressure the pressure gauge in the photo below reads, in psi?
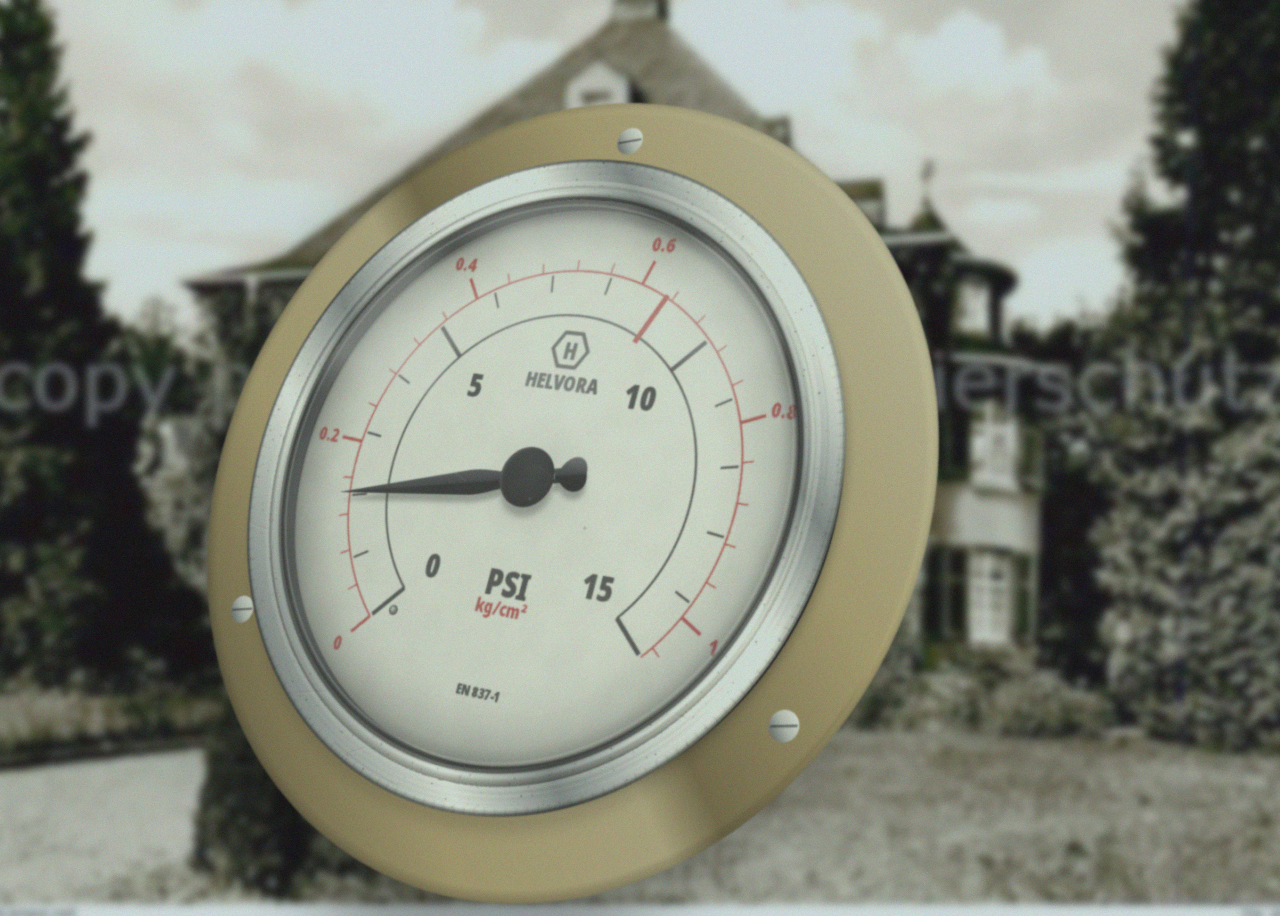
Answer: 2 psi
